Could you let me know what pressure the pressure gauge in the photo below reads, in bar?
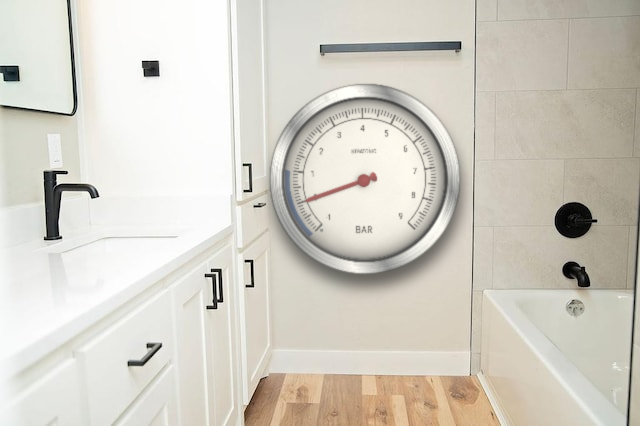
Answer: 0 bar
